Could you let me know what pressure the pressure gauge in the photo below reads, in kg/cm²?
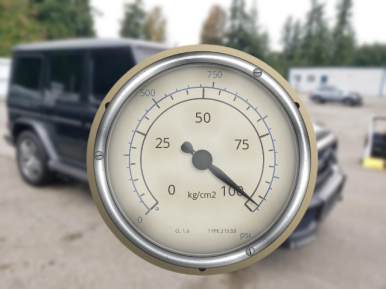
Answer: 97.5 kg/cm²
